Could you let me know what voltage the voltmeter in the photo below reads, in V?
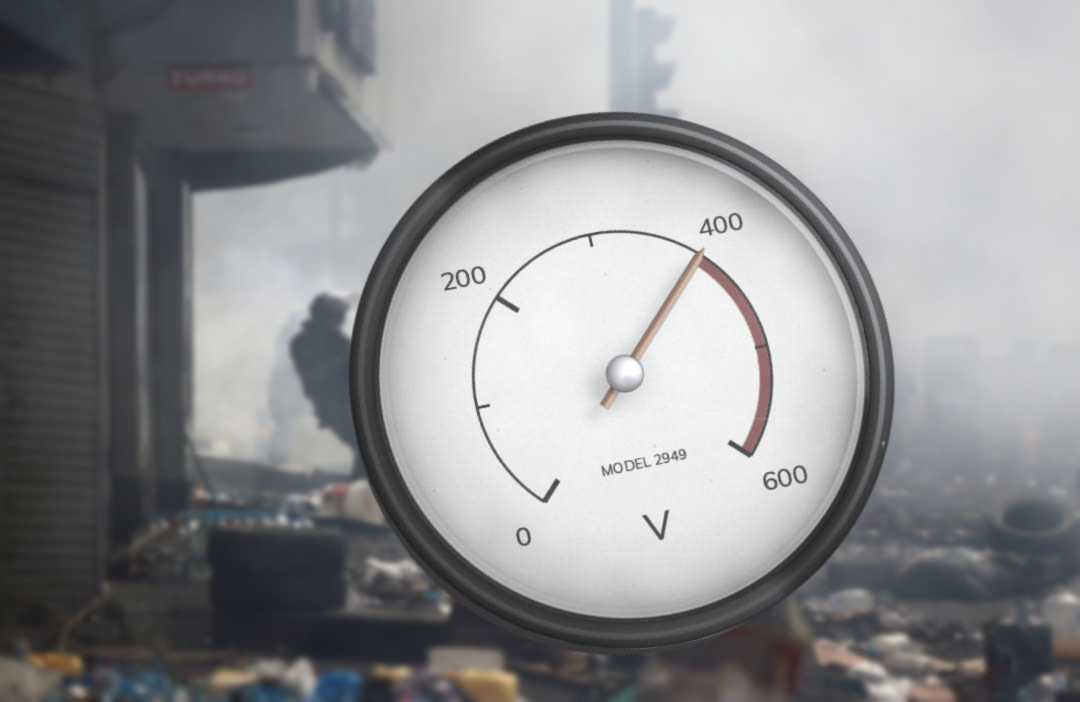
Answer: 400 V
